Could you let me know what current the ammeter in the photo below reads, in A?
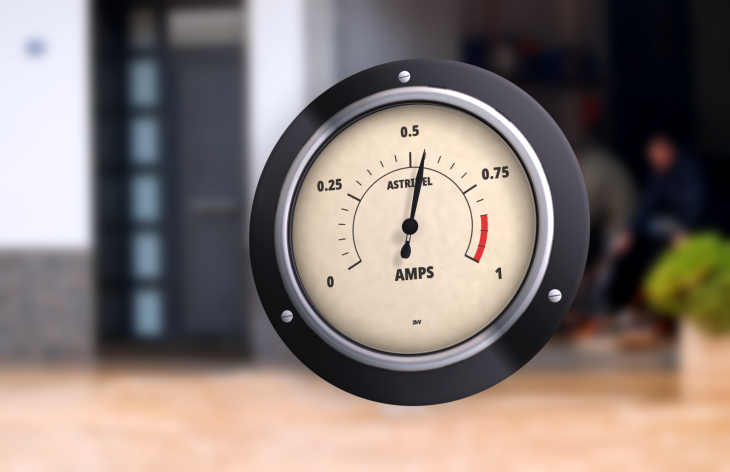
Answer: 0.55 A
